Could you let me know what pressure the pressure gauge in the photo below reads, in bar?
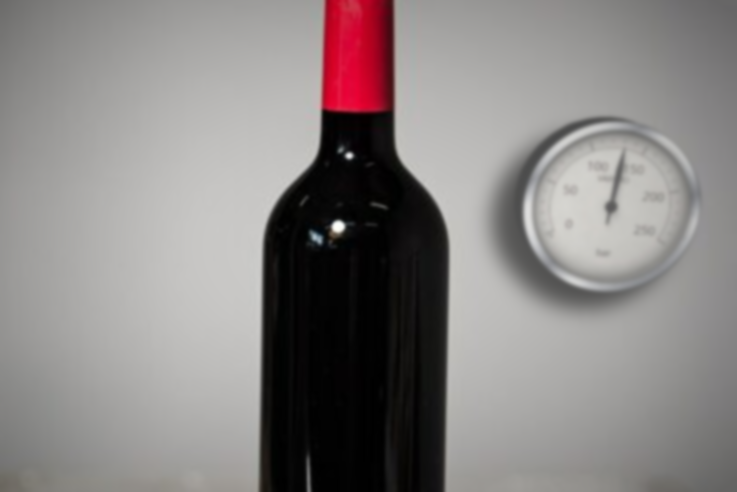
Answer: 130 bar
